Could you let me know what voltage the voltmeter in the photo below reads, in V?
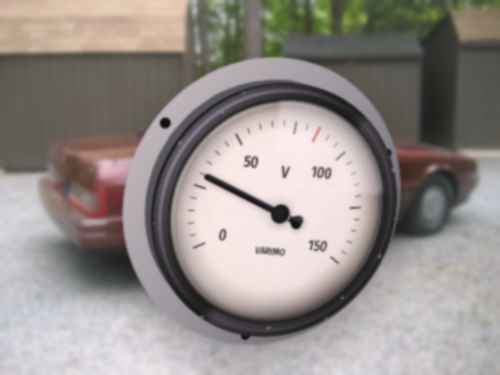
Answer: 30 V
